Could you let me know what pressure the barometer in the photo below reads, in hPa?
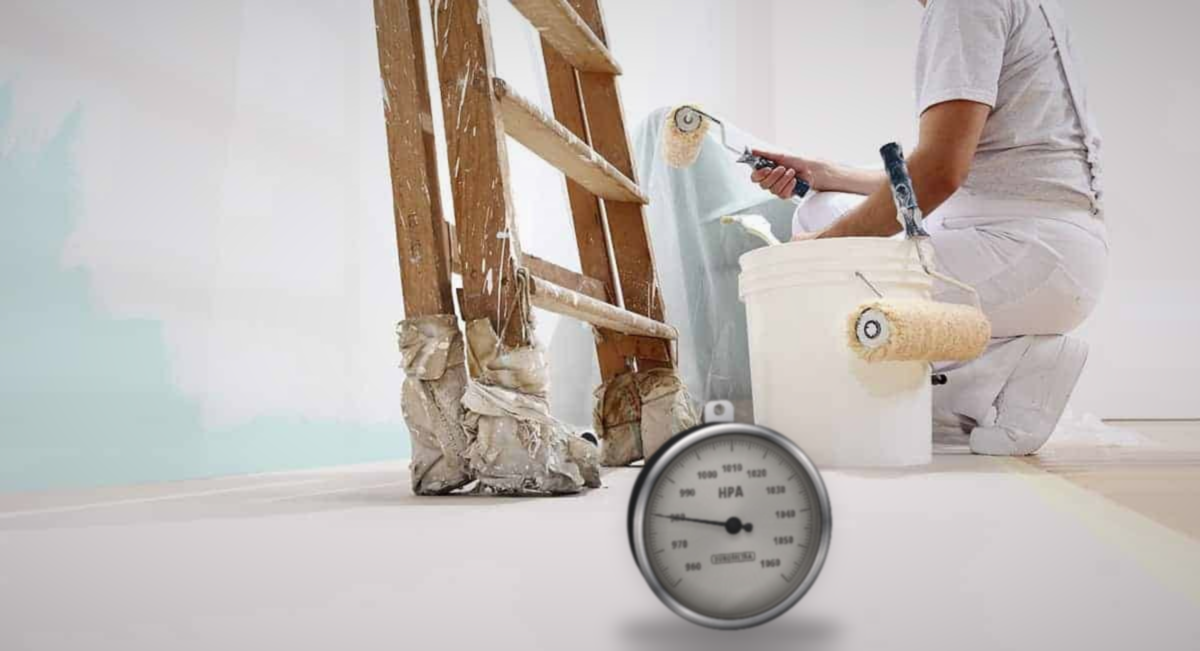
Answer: 980 hPa
